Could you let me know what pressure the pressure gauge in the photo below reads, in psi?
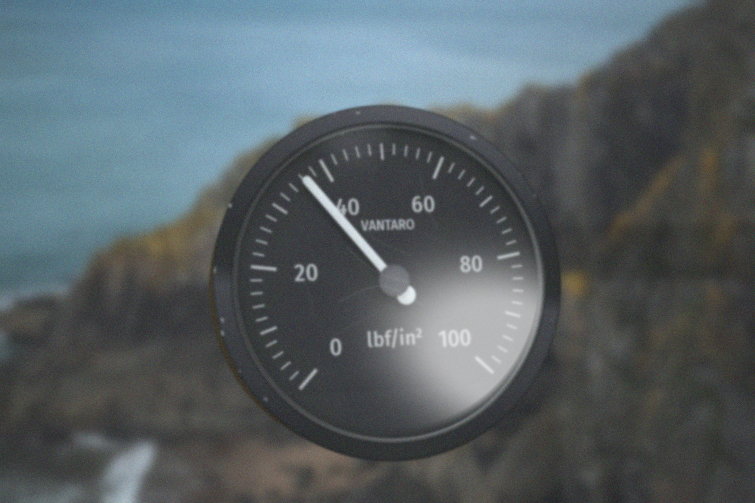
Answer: 36 psi
